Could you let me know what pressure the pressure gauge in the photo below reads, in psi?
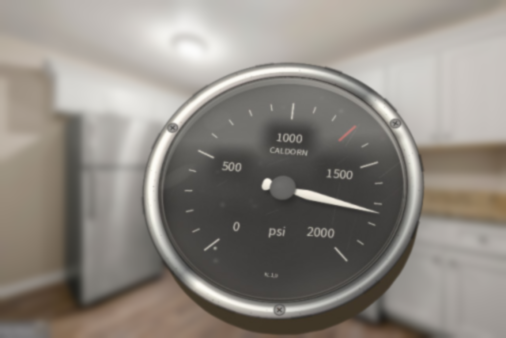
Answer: 1750 psi
